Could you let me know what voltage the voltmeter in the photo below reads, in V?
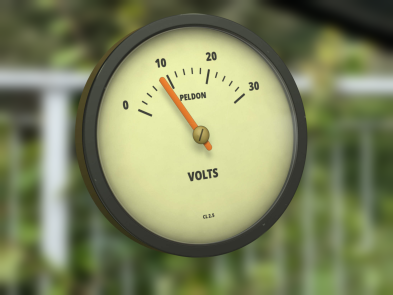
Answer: 8 V
